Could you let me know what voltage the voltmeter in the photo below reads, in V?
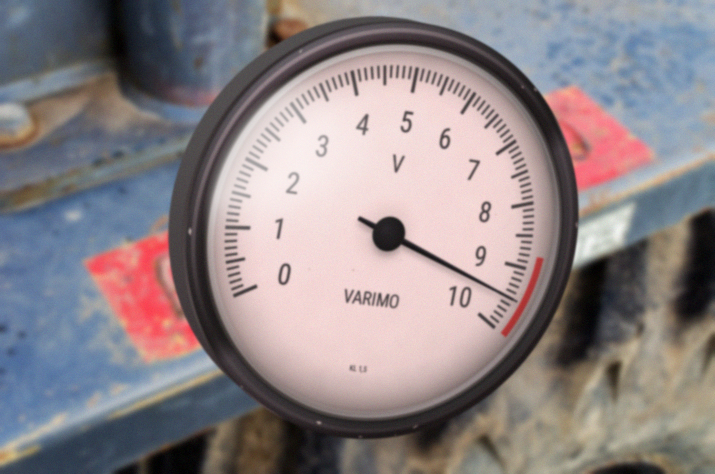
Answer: 9.5 V
